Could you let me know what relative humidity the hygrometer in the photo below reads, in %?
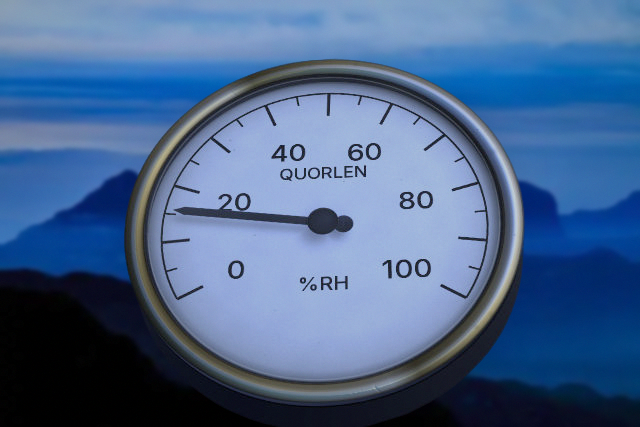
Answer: 15 %
